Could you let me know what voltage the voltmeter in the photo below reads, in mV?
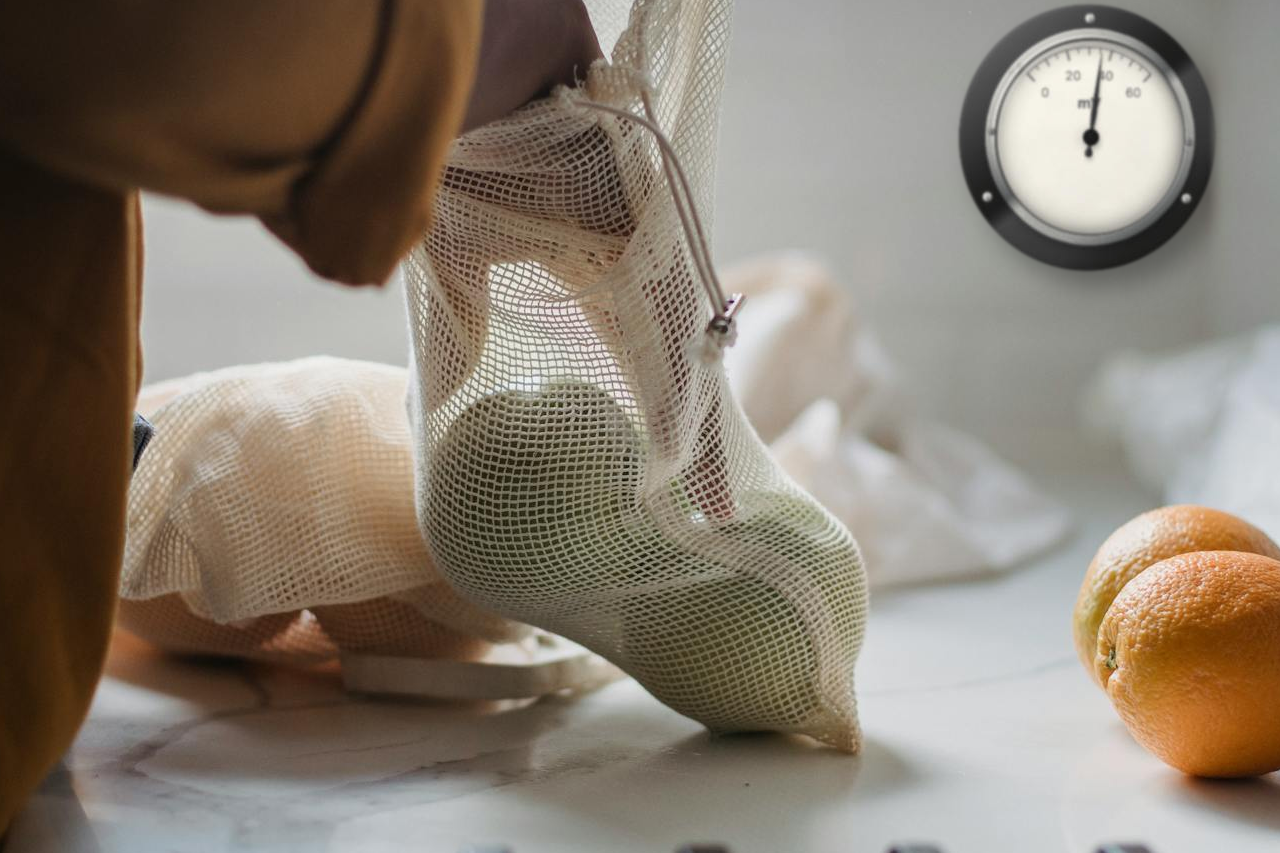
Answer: 35 mV
